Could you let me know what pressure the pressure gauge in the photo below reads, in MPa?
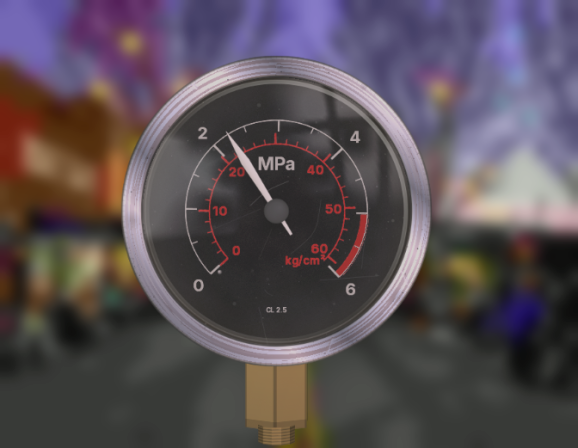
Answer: 2.25 MPa
